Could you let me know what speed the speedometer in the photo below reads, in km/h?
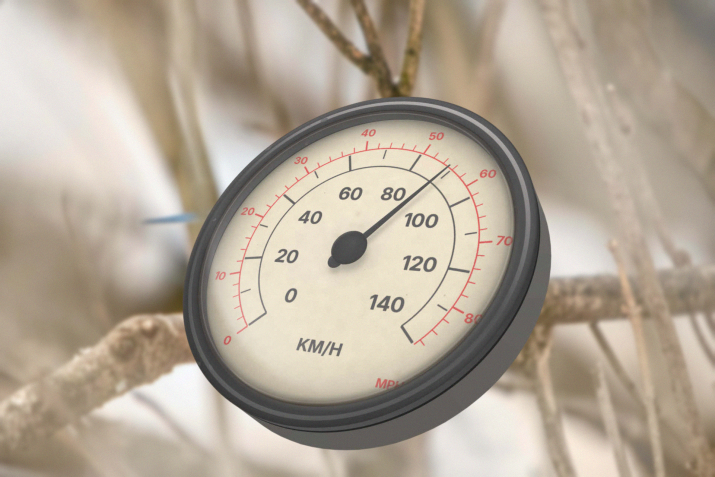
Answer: 90 km/h
